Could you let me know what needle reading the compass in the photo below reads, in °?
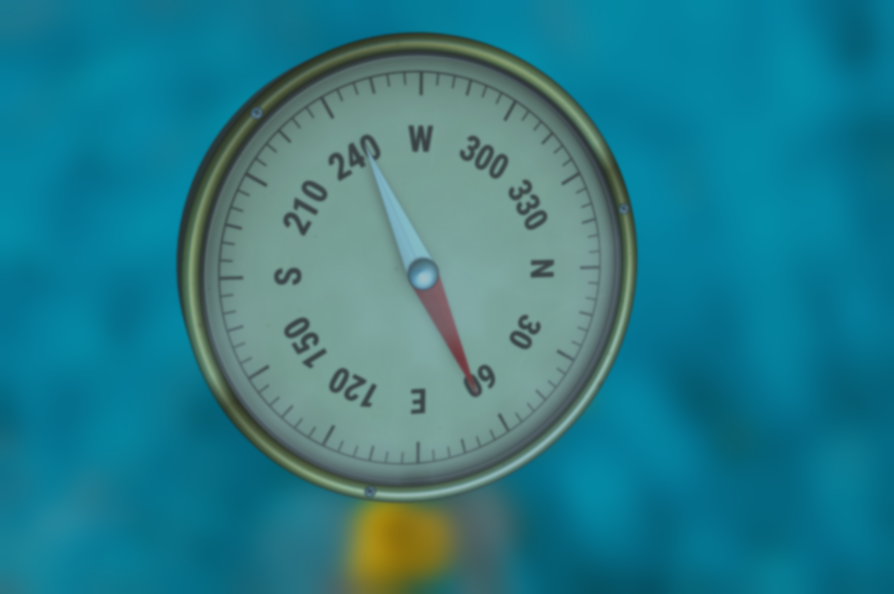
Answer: 65 °
